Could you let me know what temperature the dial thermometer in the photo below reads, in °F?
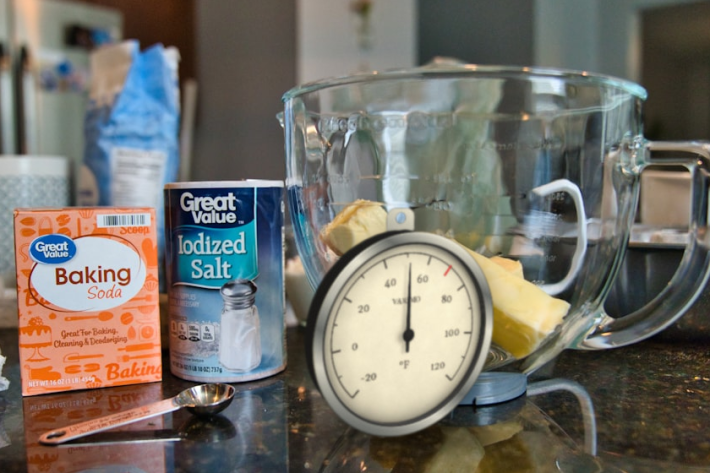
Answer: 50 °F
